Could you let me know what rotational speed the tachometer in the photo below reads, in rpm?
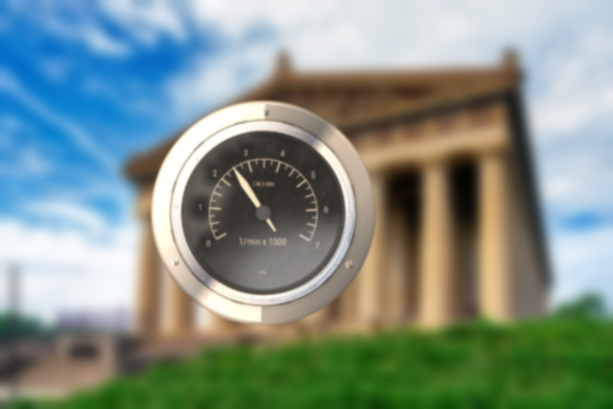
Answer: 2500 rpm
